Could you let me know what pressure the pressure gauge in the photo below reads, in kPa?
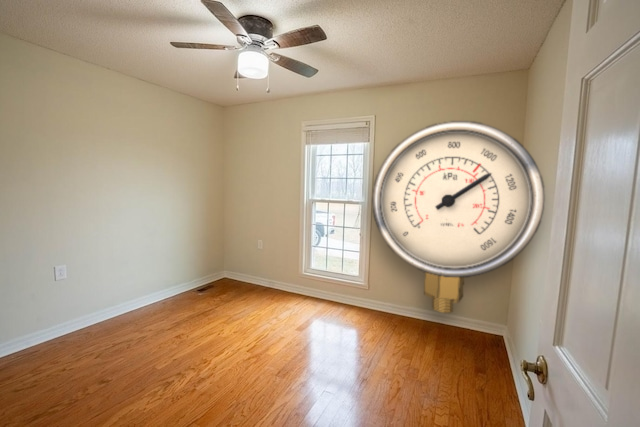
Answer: 1100 kPa
